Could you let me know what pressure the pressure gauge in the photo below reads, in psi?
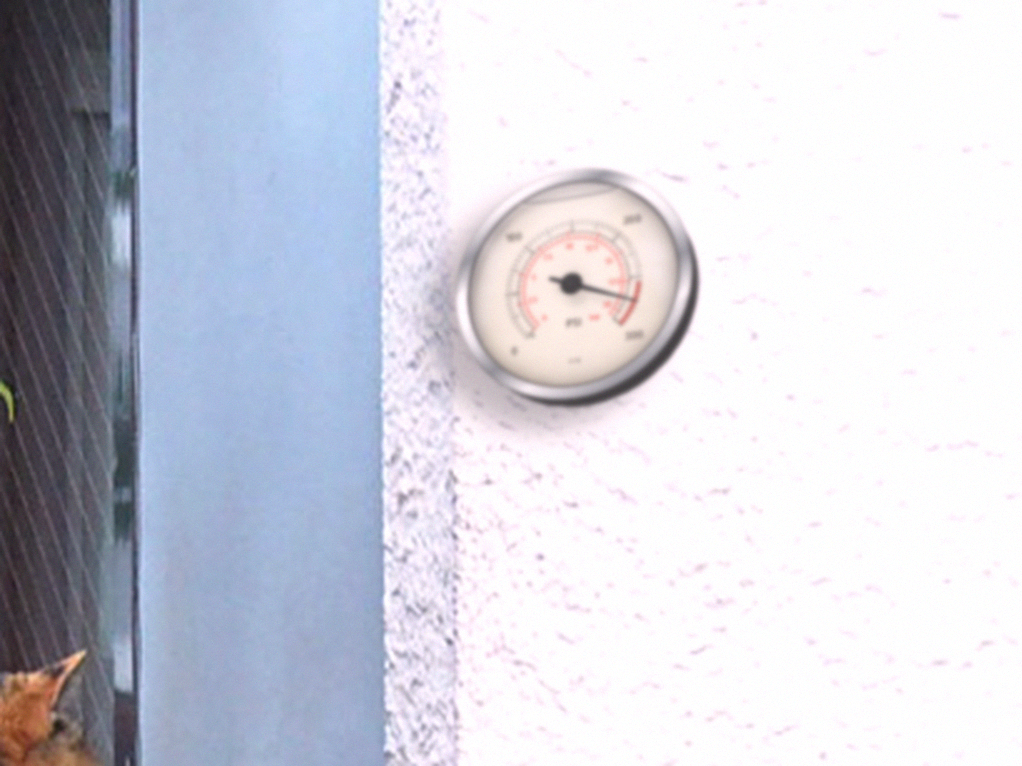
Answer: 275 psi
